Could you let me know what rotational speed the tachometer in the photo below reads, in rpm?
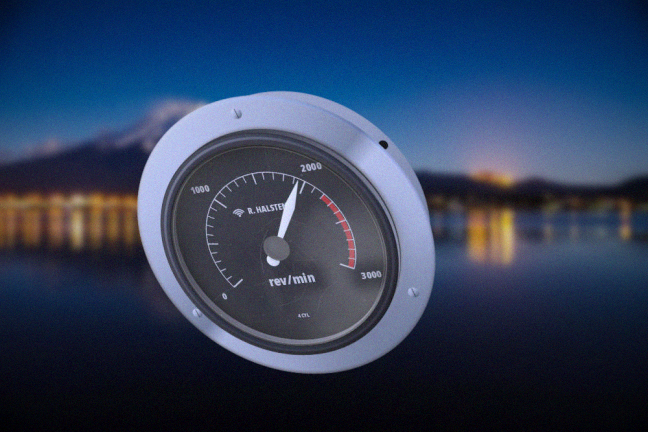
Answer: 1950 rpm
